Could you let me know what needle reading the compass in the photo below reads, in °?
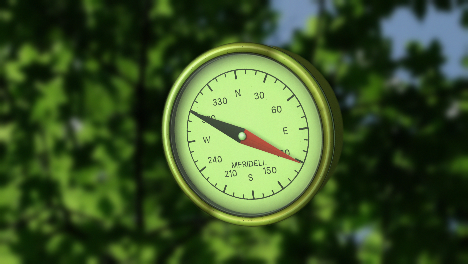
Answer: 120 °
